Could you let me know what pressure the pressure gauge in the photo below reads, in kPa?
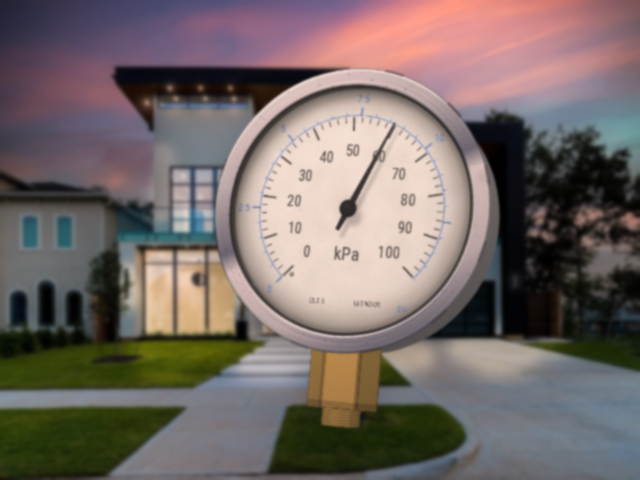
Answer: 60 kPa
